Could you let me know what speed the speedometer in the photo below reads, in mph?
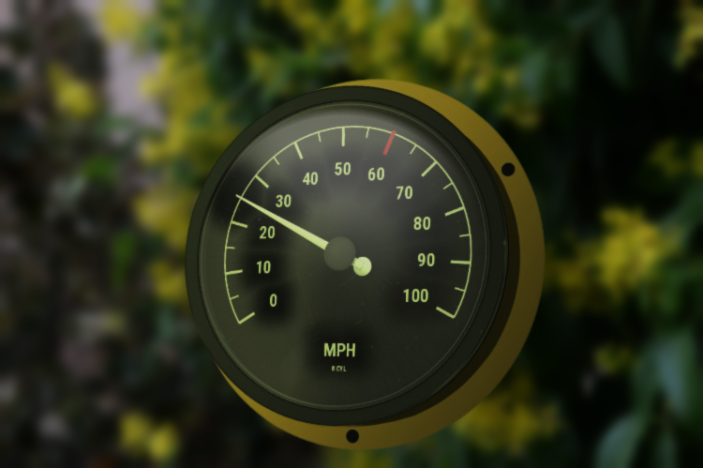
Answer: 25 mph
